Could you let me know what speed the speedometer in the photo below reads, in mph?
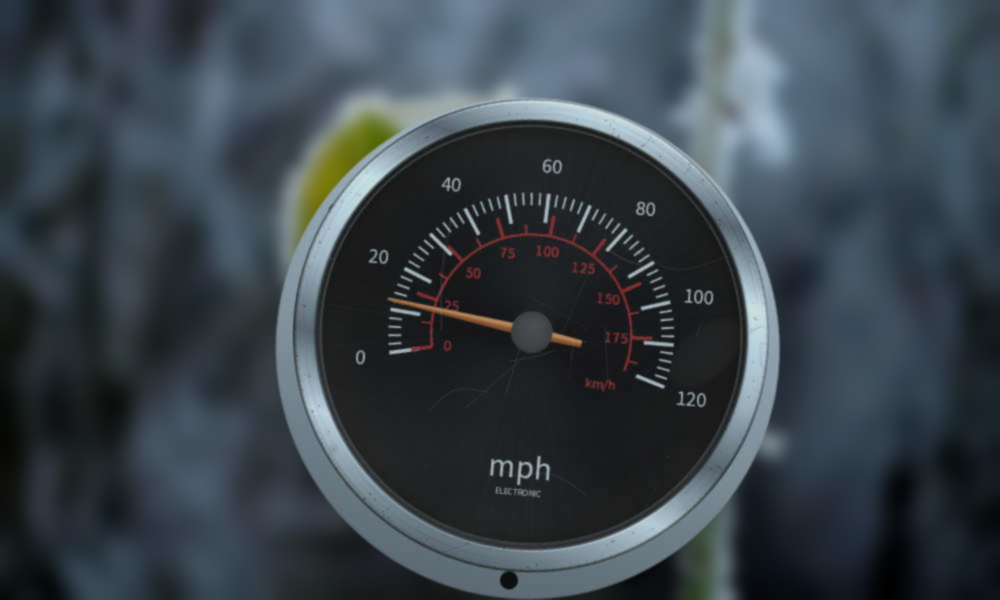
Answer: 12 mph
